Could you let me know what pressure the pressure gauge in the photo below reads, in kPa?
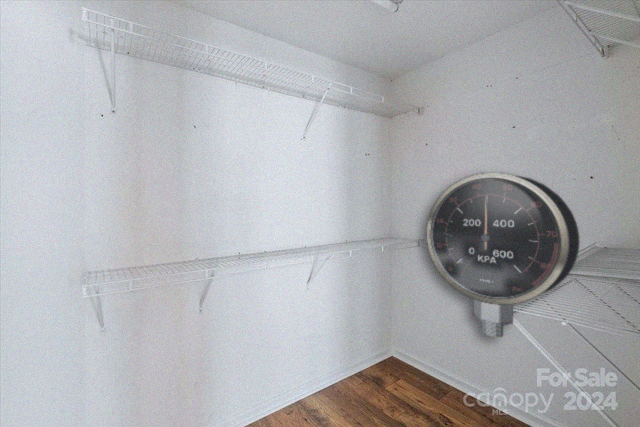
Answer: 300 kPa
